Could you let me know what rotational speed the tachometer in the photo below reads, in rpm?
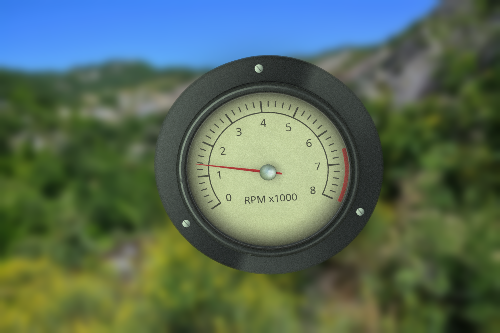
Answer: 1400 rpm
